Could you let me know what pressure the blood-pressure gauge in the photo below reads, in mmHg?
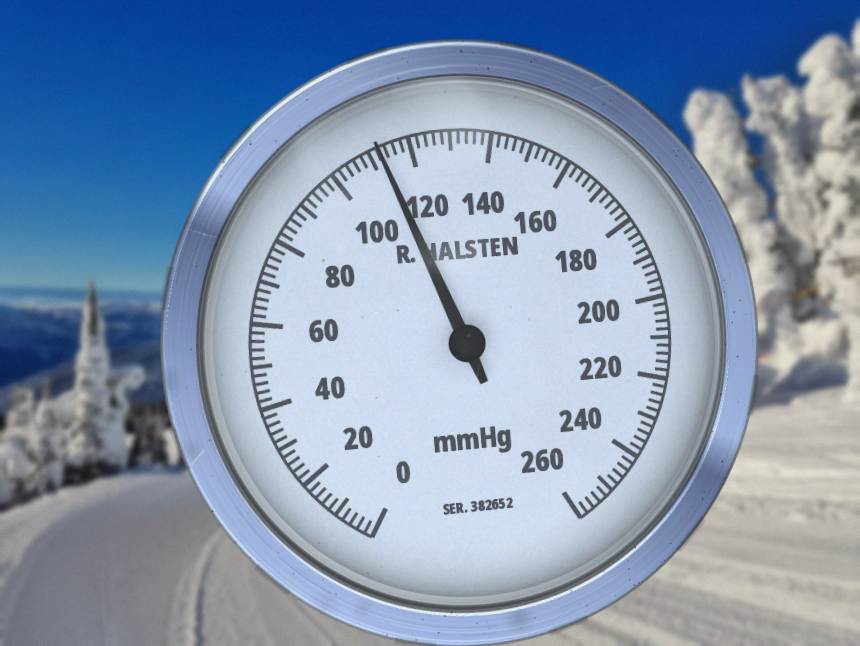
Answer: 112 mmHg
